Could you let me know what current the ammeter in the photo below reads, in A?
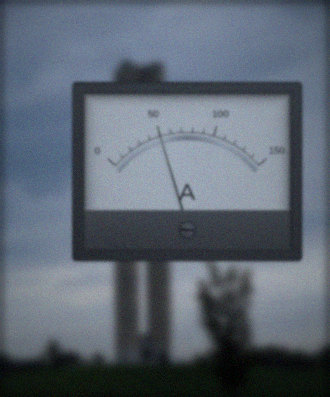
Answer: 50 A
